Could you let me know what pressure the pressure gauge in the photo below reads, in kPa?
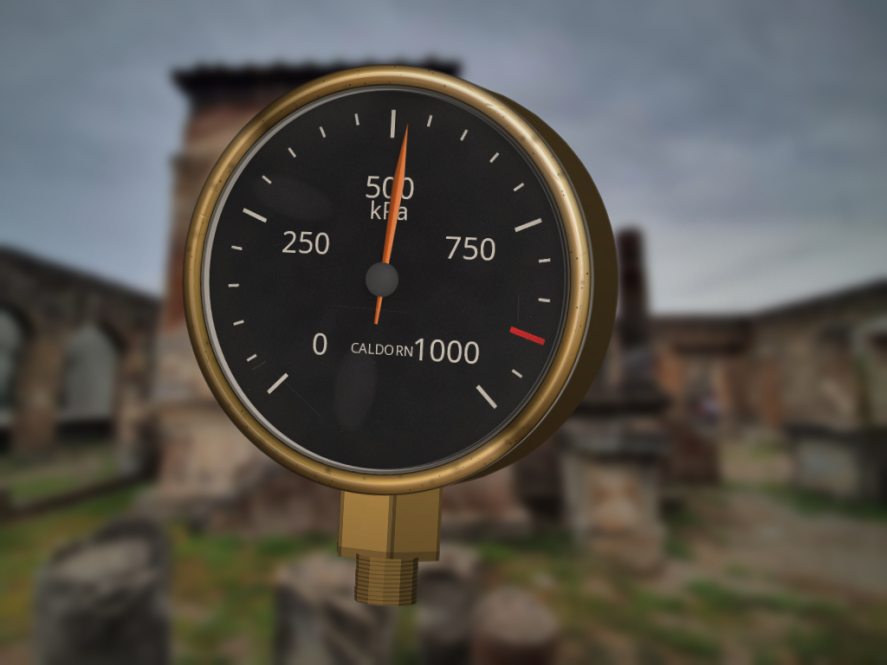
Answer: 525 kPa
